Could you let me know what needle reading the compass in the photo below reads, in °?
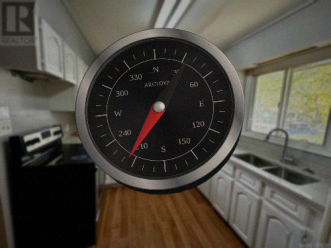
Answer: 215 °
